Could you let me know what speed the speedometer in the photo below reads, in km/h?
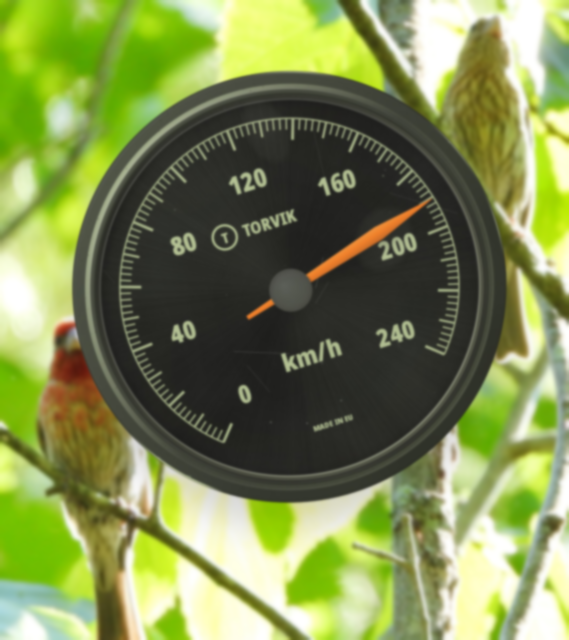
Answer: 190 km/h
